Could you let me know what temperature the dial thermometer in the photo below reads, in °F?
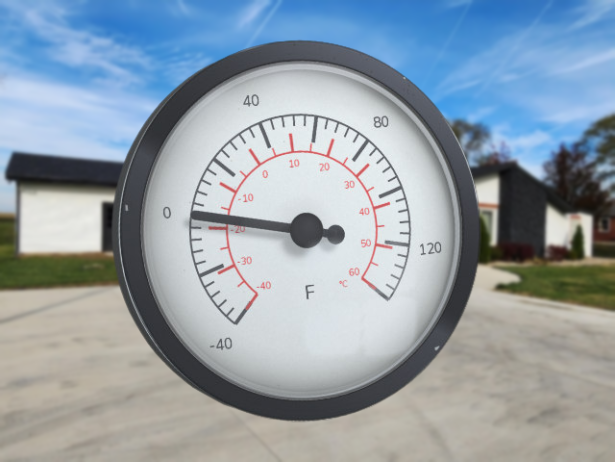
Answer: 0 °F
